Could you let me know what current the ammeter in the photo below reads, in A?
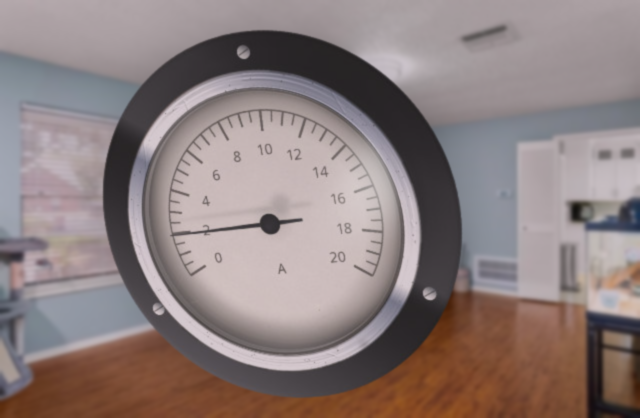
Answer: 2 A
